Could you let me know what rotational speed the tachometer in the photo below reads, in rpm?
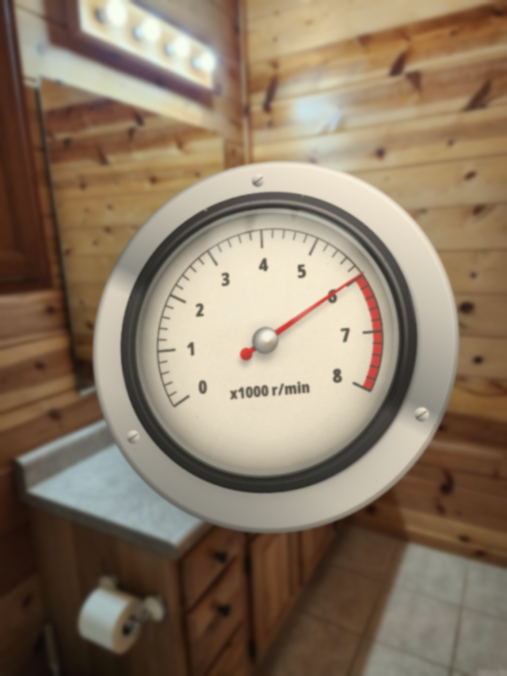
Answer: 6000 rpm
